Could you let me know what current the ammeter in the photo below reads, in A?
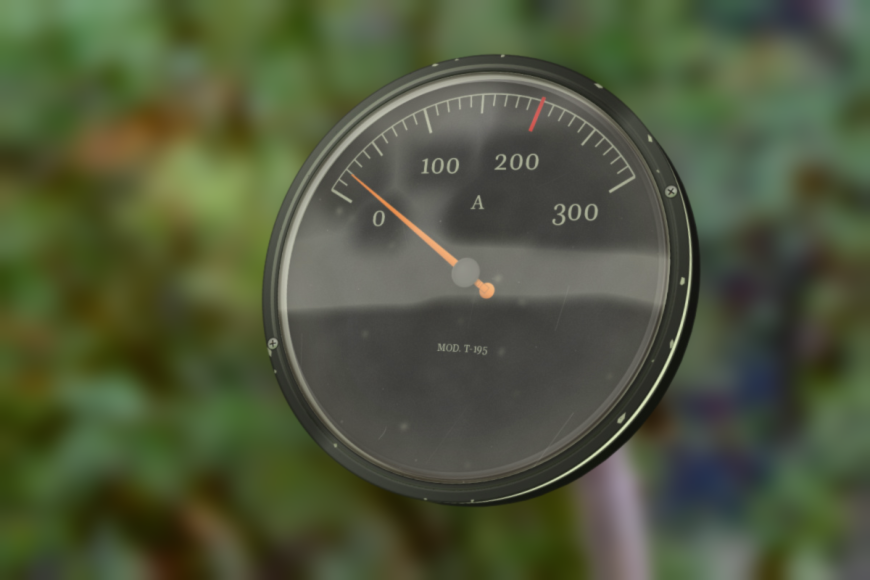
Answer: 20 A
